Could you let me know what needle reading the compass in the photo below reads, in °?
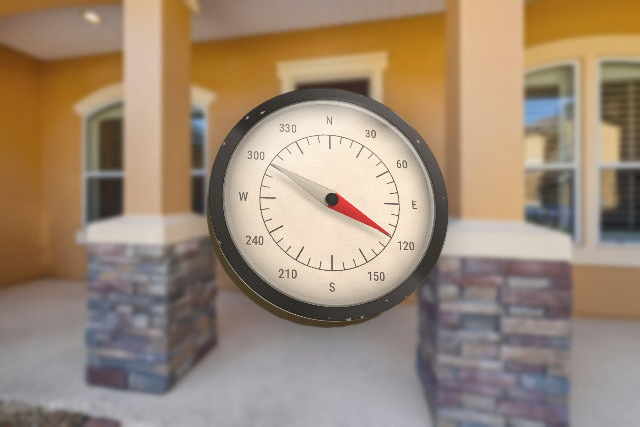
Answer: 120 °
